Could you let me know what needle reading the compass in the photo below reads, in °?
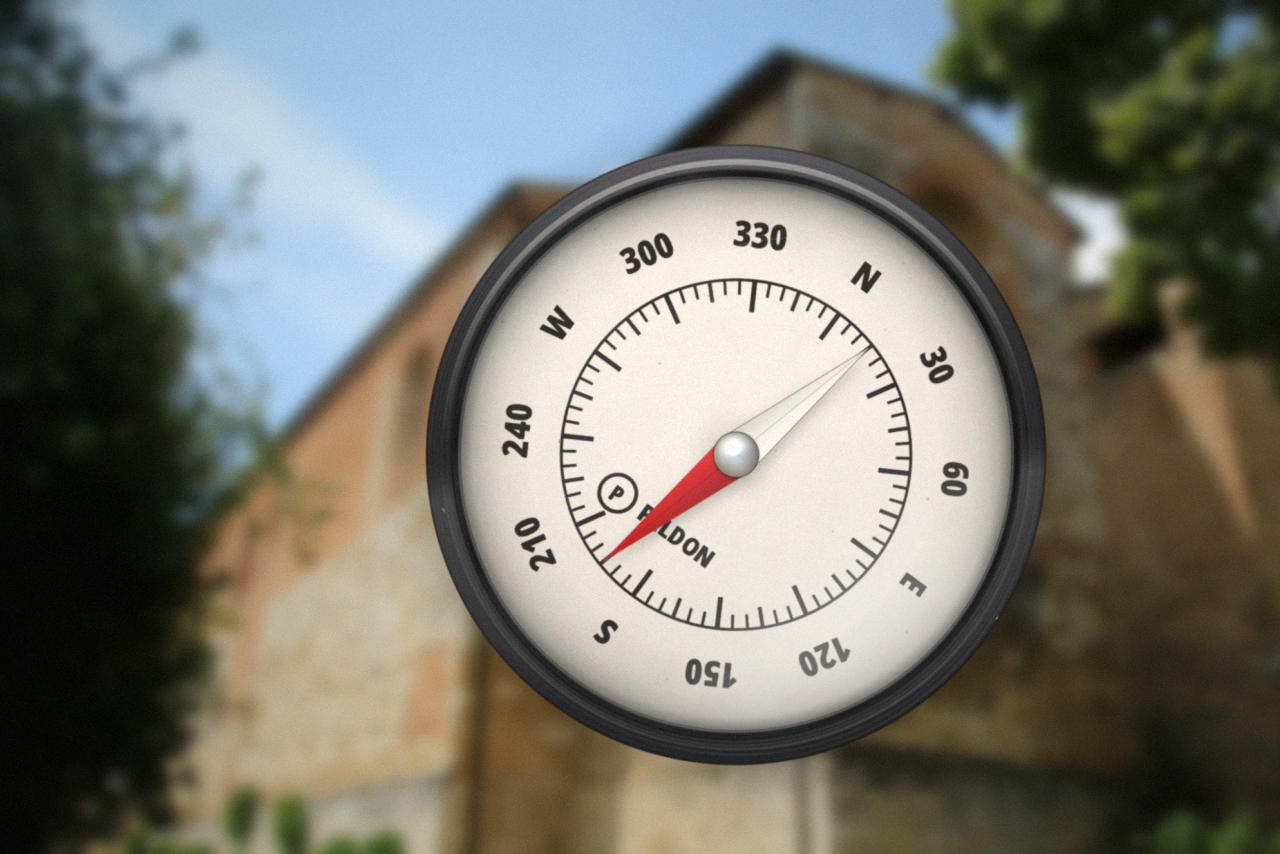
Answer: 195 °
